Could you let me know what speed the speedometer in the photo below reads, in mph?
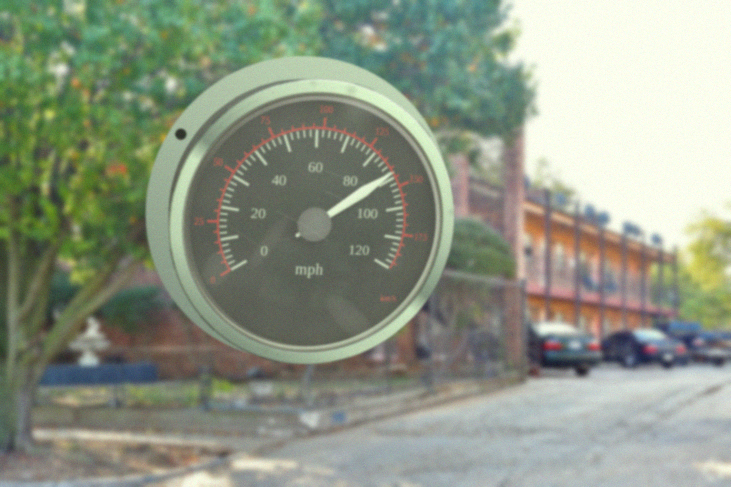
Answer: 88 mph
